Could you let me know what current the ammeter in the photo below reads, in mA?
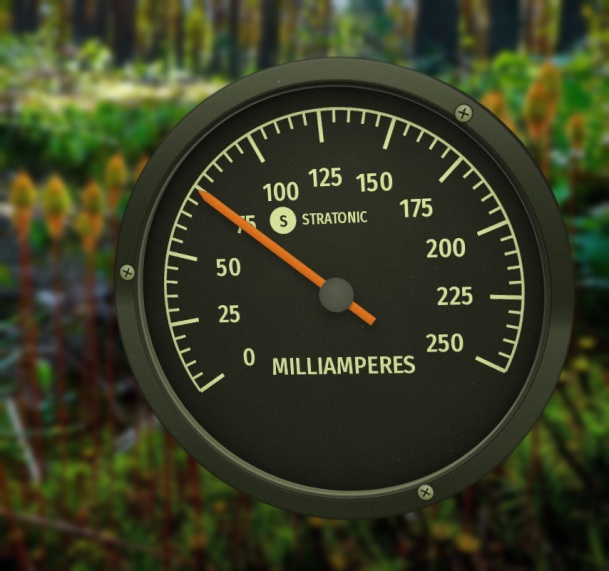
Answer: 75 mA
